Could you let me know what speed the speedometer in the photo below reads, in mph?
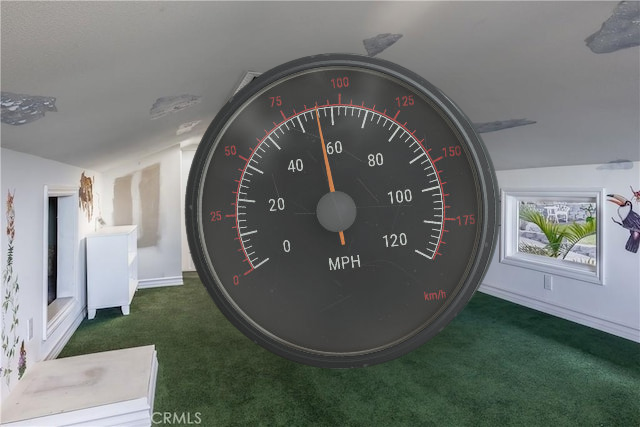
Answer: 56 mph
